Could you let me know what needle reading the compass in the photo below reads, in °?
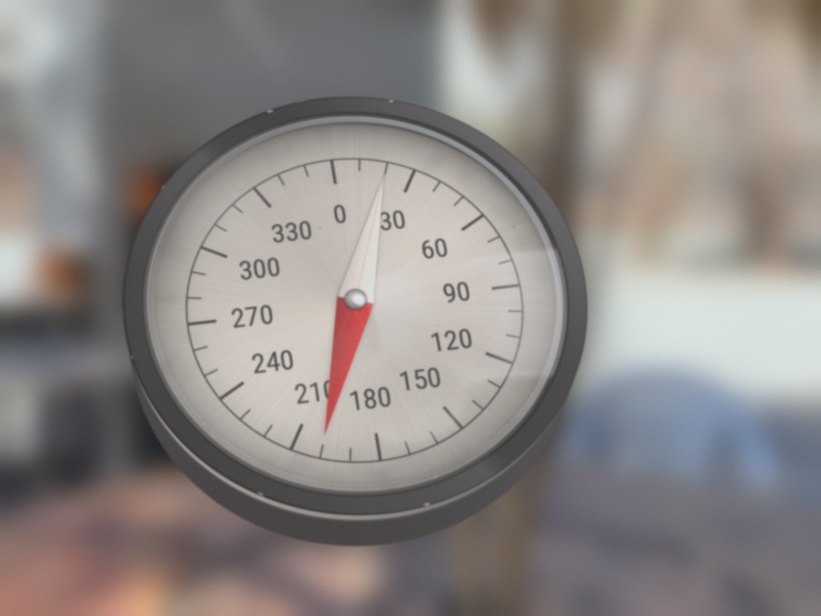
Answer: 200 °
